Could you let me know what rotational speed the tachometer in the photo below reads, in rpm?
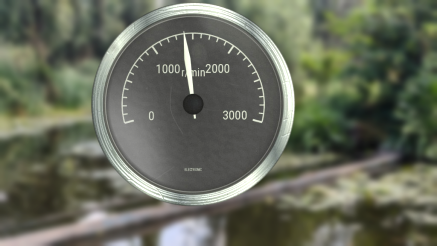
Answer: 1400 rpm
